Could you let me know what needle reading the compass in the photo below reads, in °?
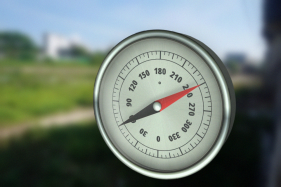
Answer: 240 °
